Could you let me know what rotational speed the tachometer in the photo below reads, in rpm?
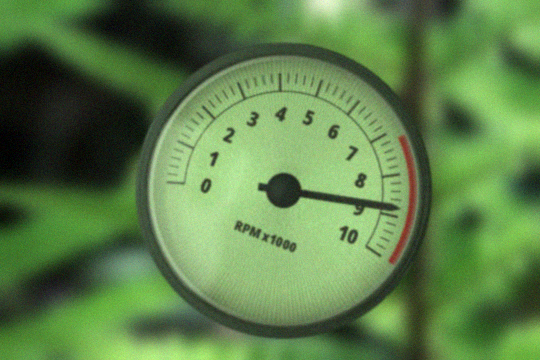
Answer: 8800 rpm
